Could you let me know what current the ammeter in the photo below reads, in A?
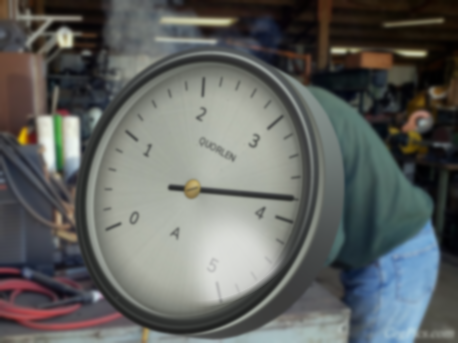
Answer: 3.8 A
